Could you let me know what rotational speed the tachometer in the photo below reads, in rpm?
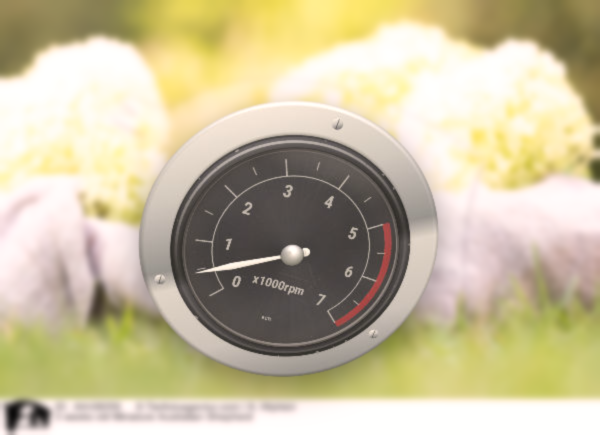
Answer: 500 rpm
